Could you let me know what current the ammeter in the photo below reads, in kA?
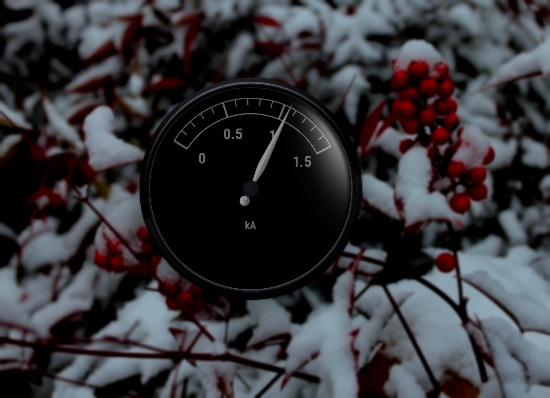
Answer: 1.05 kA
